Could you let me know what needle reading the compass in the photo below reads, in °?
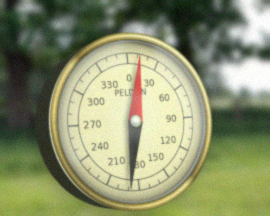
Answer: 10 °
